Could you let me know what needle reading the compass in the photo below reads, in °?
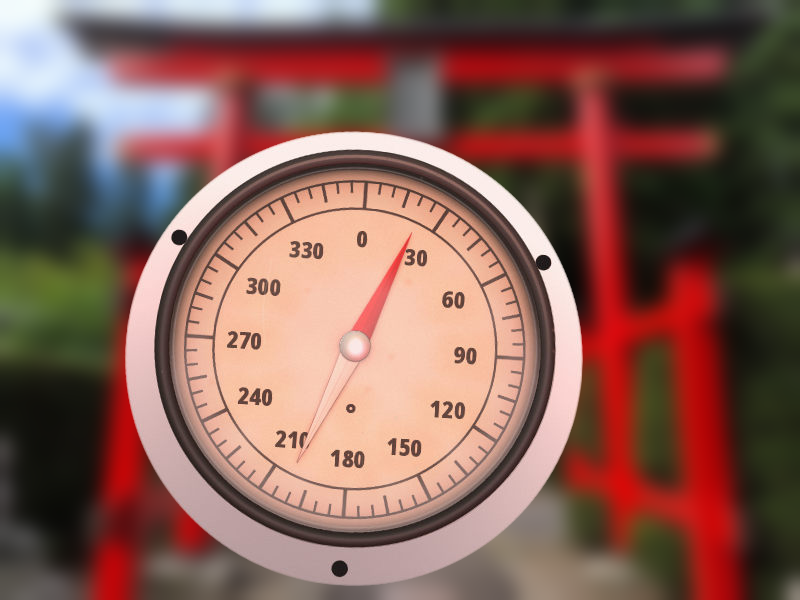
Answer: 22.5 °
